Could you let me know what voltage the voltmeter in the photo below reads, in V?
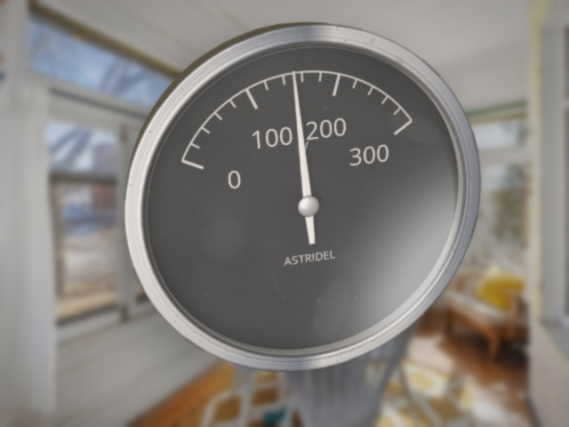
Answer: 150 V
